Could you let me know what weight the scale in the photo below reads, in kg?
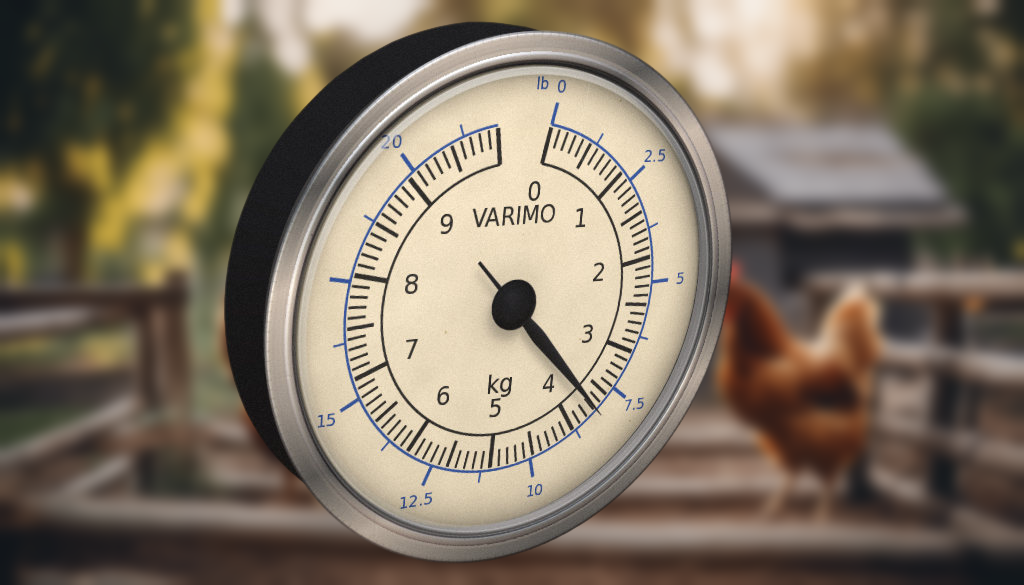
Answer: 3.7 kg
